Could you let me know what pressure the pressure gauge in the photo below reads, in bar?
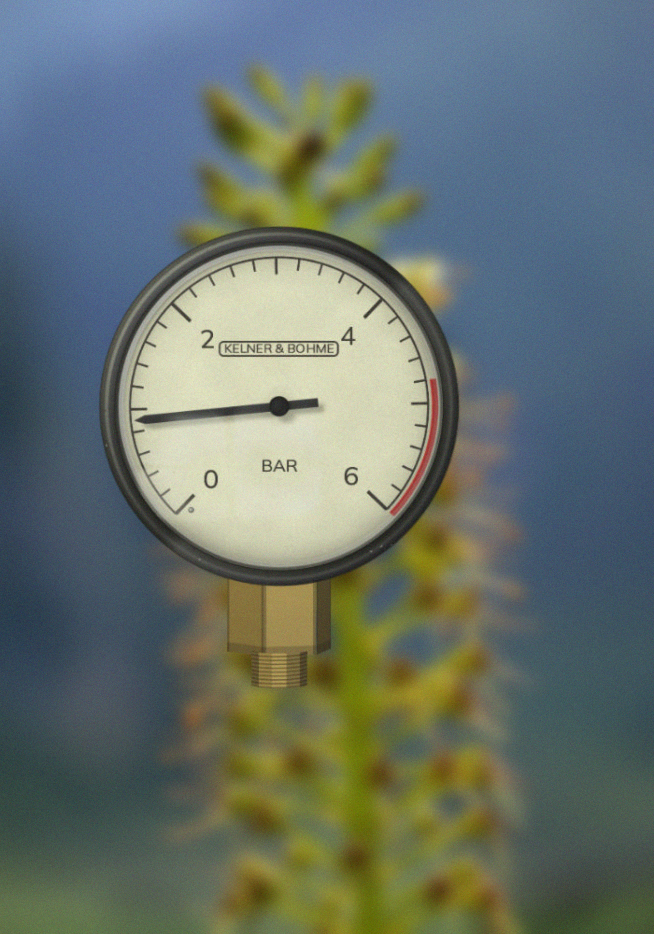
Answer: 0.9 bar
